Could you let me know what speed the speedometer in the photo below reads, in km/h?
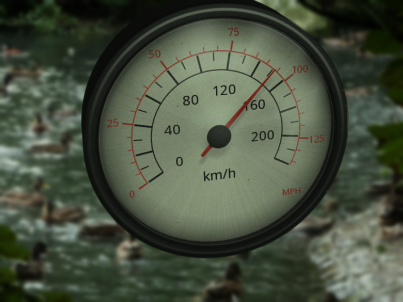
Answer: 150 km/h
